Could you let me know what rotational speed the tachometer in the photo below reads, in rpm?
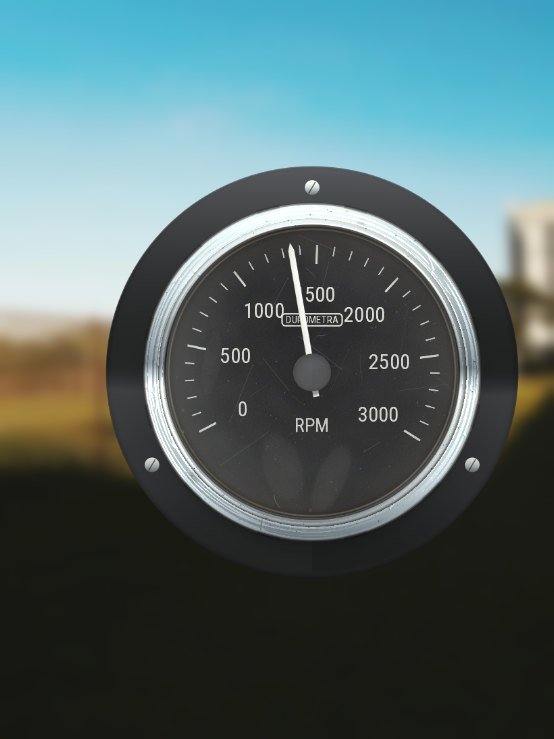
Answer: 1350 rpm
